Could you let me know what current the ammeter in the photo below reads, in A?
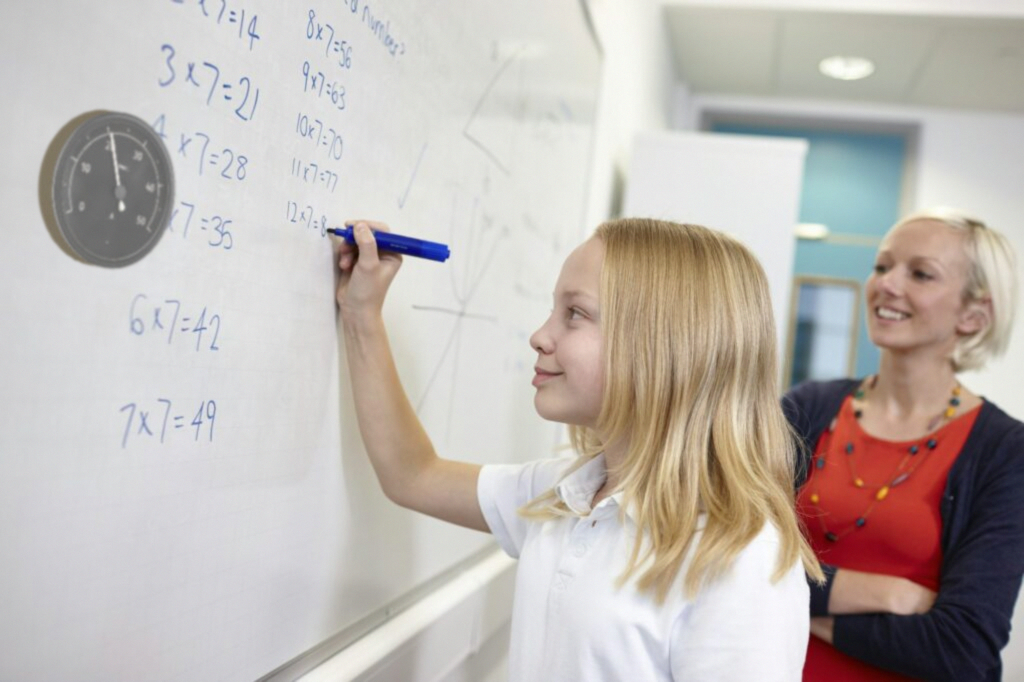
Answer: 20 A
